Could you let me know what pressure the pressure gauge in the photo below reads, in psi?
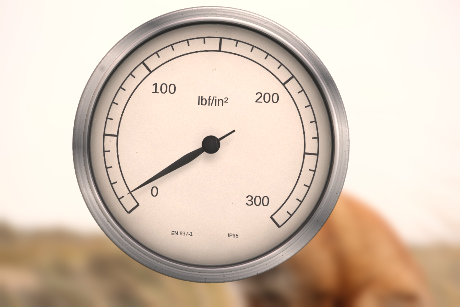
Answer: 10 psi
